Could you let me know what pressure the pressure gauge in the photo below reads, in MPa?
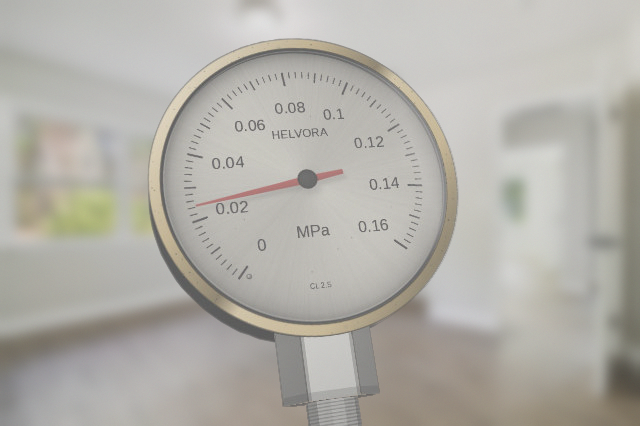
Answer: 0.024 MPa
